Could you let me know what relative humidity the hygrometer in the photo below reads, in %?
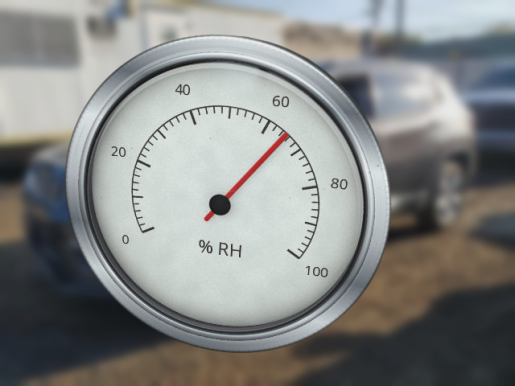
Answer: 65 %
